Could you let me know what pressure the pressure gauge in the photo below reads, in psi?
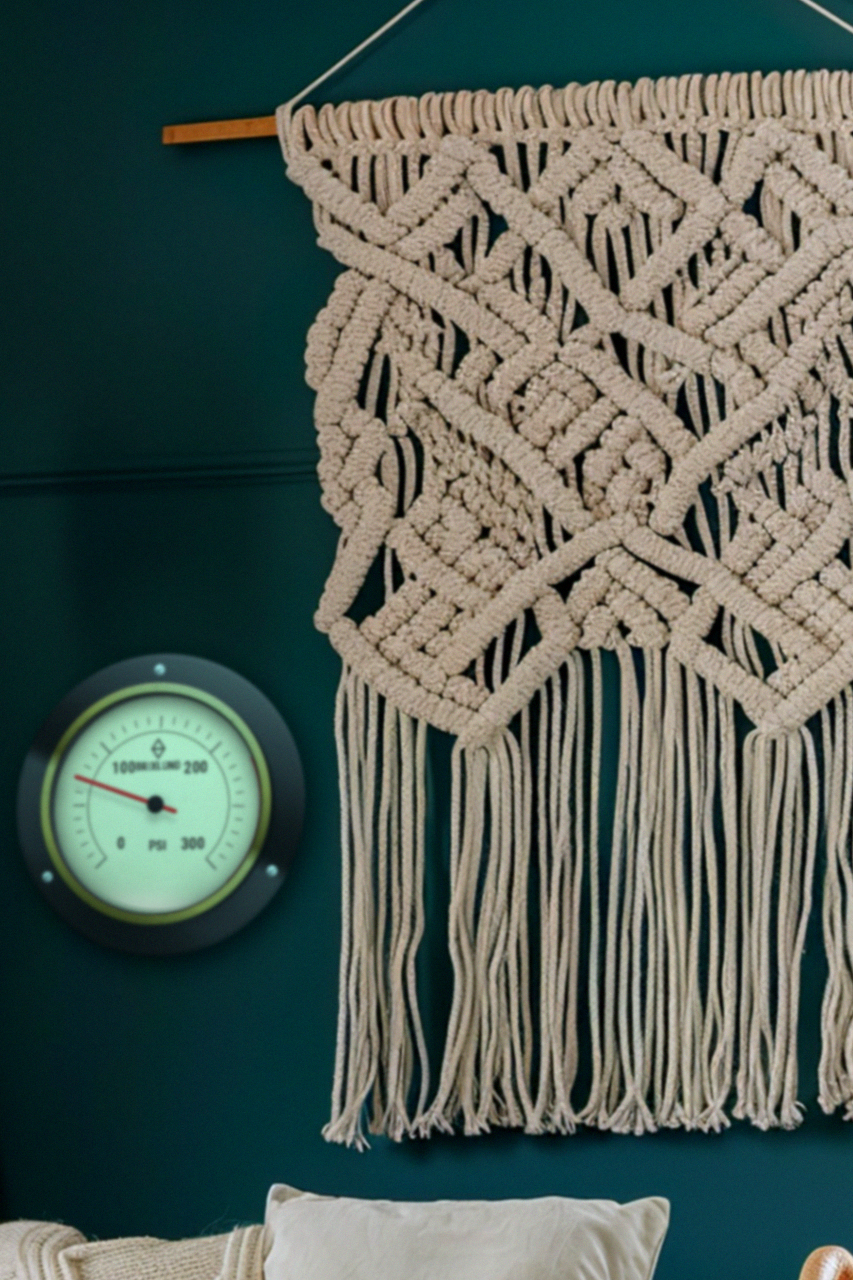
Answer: 70 psi
